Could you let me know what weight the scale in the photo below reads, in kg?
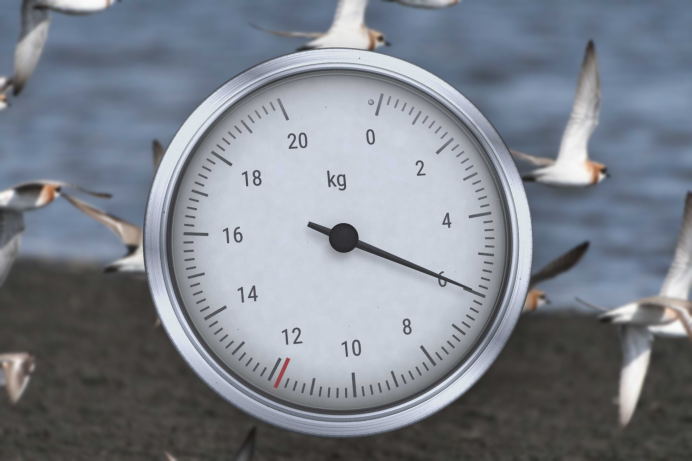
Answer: 6 kg
